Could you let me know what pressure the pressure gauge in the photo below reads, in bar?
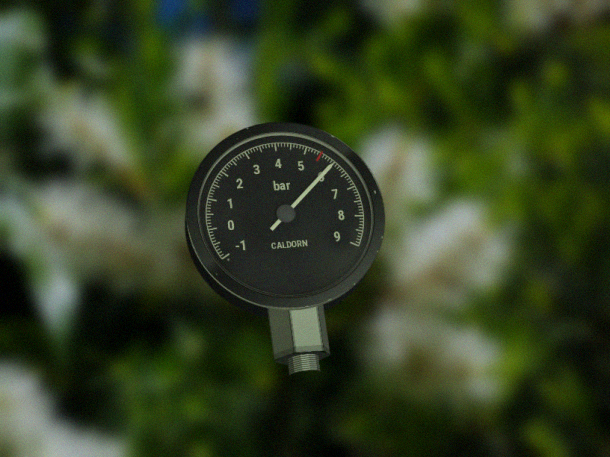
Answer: 6 bar
